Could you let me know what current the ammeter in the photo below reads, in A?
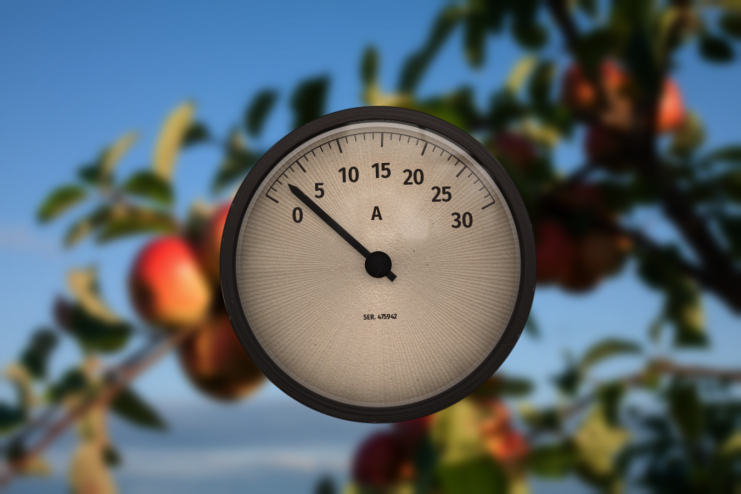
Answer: 2.5 A
